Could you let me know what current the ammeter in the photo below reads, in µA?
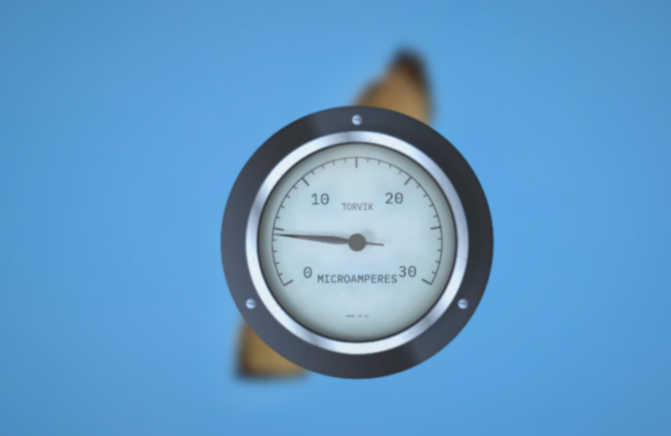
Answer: 4.5 µA
